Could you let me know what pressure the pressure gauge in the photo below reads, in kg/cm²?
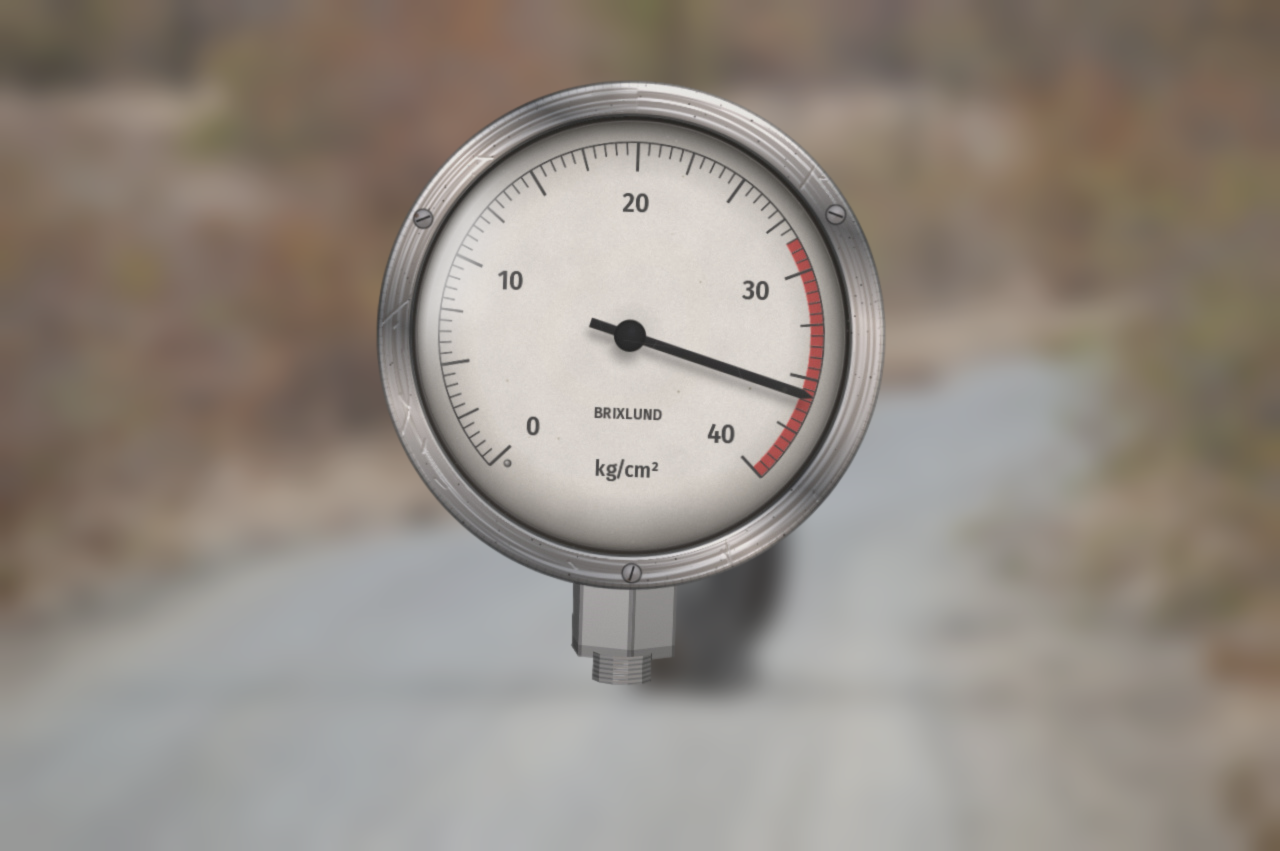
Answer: 35.75 kg/cm²
